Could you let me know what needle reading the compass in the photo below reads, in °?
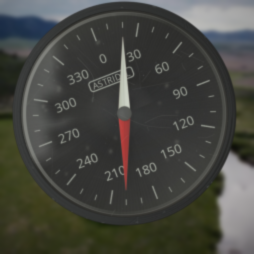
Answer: 200 °
